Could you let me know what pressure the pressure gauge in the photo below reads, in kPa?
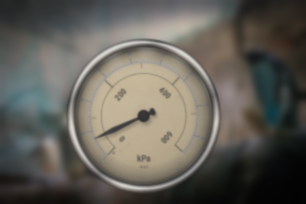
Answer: 50 kPa
